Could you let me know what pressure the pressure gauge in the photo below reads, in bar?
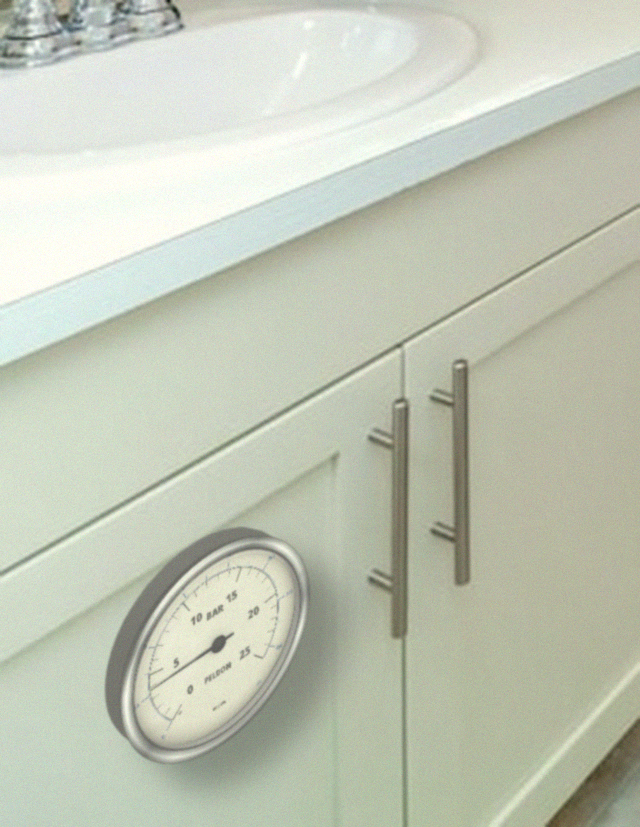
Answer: 4 bar
